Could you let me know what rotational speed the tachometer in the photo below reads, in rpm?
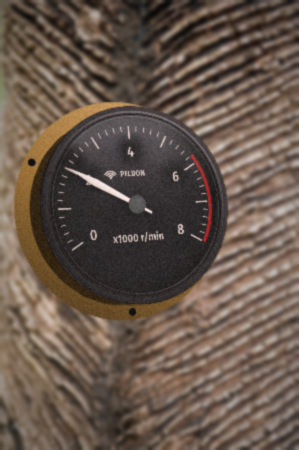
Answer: 2000 rpm
